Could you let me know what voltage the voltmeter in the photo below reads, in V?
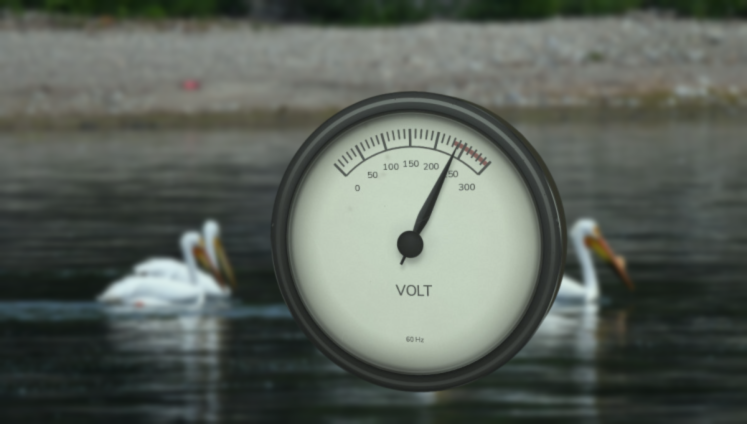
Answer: 240 V
